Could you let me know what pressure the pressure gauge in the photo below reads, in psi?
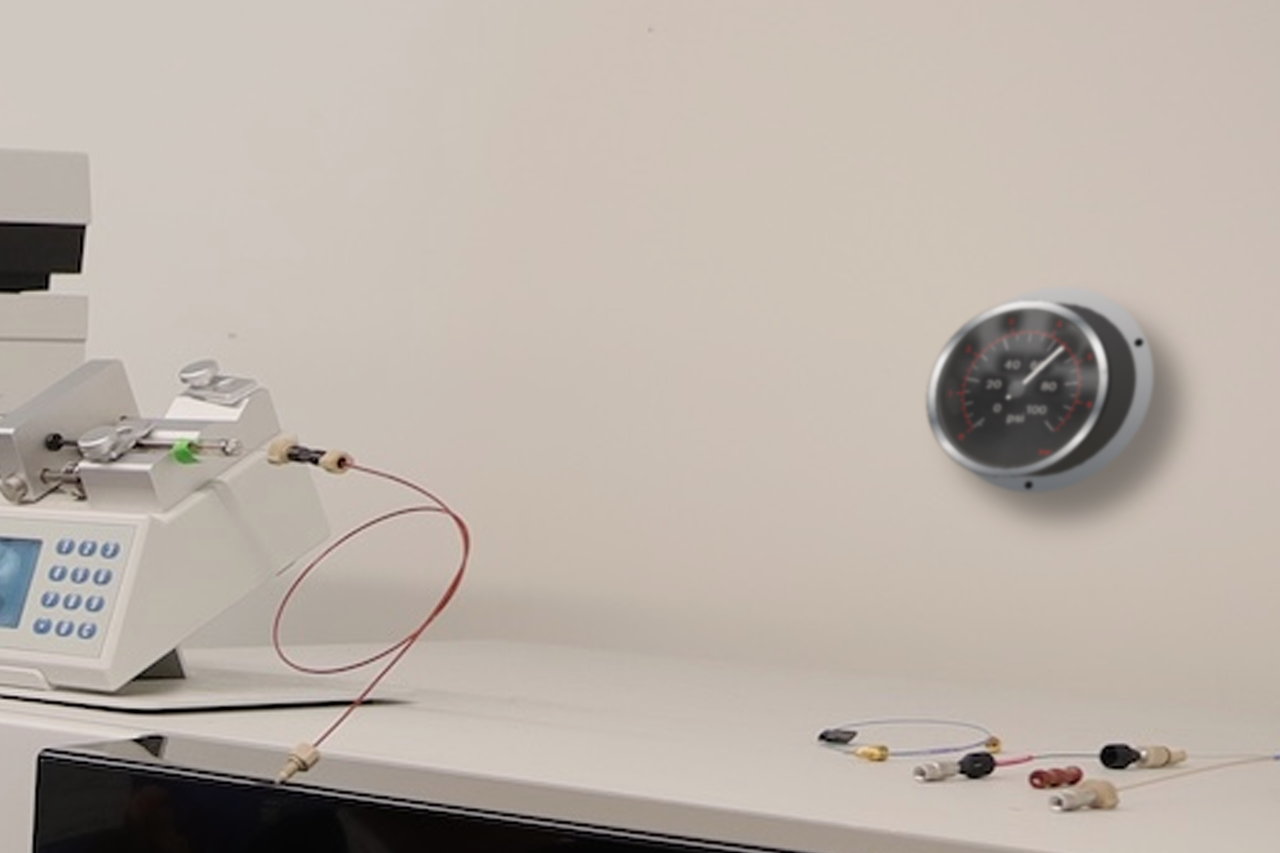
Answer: 65 psi
